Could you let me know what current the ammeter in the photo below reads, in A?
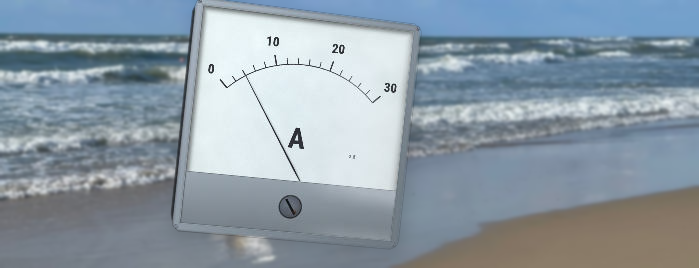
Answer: 4 A
